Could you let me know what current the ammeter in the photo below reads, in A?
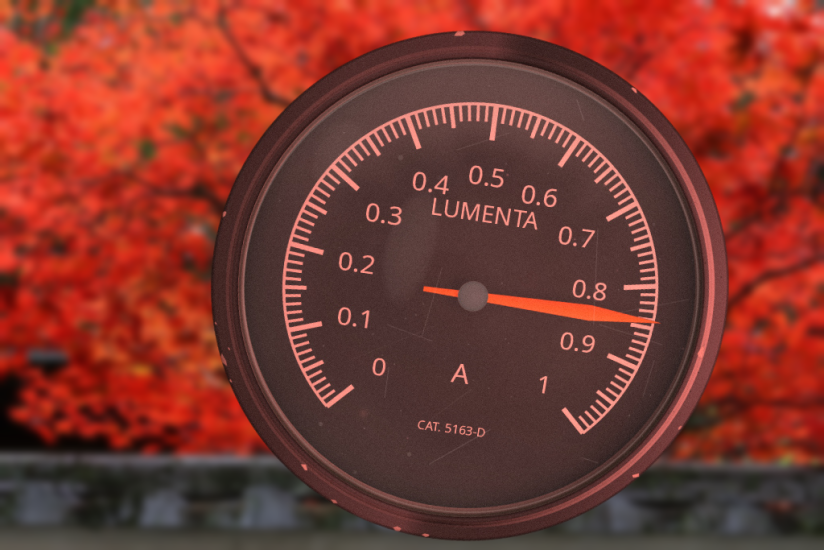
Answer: 0.84 A
